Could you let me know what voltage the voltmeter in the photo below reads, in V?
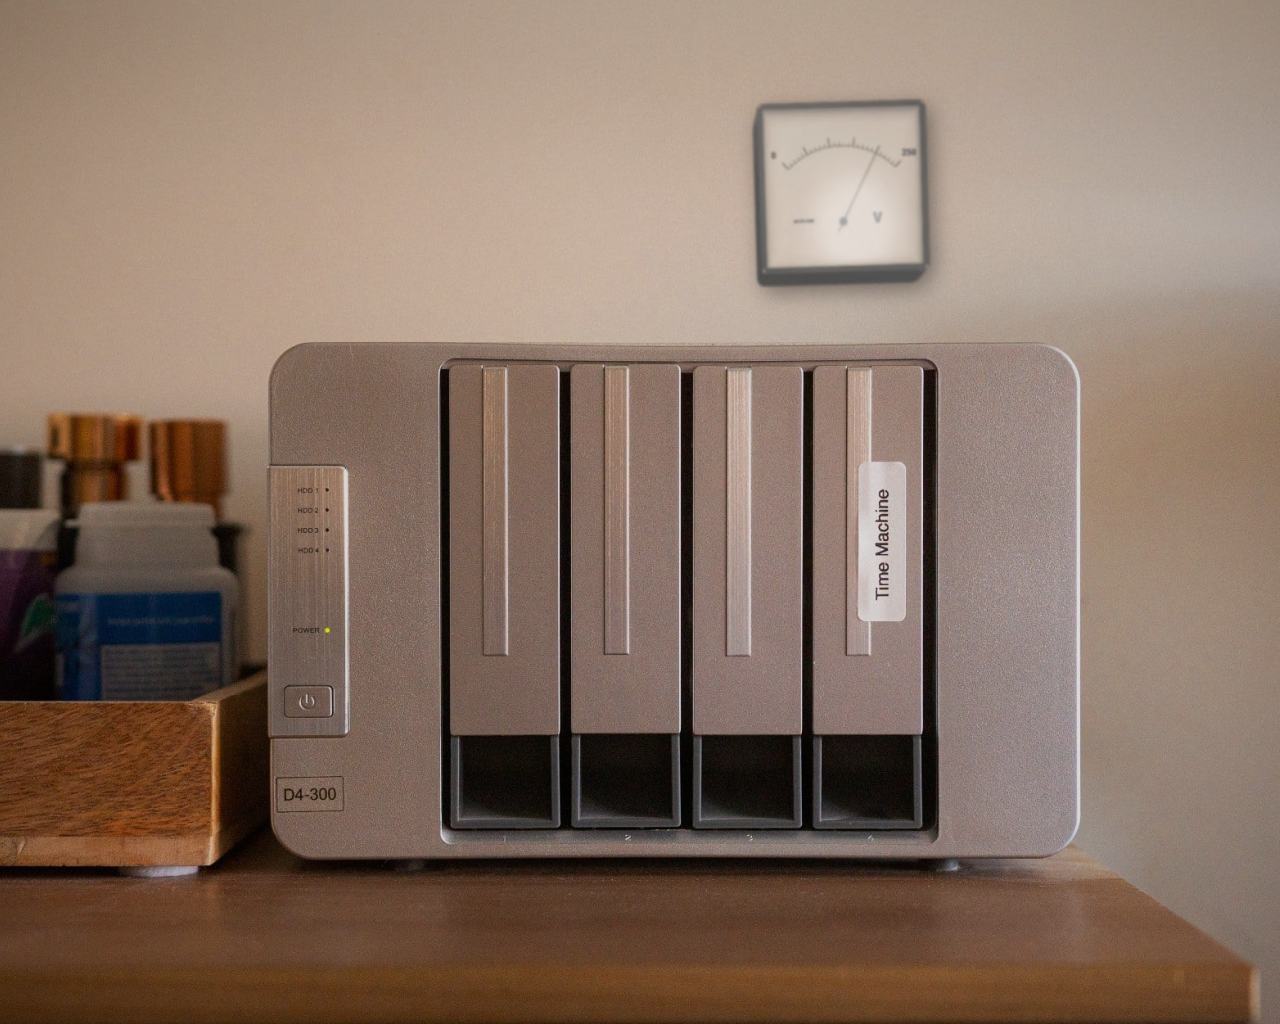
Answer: 200 V
